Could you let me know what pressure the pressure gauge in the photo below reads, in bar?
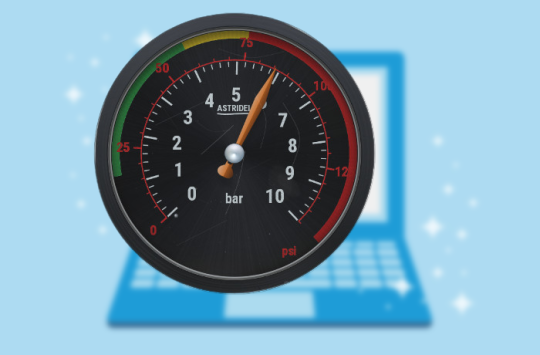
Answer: 5.9 bar
